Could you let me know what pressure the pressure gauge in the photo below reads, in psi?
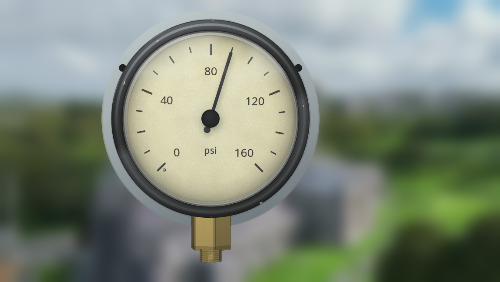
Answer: 90 psi
